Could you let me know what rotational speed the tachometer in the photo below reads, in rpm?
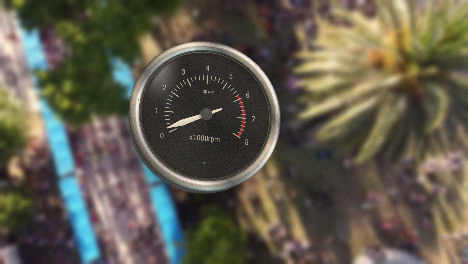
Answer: 200 rpm
